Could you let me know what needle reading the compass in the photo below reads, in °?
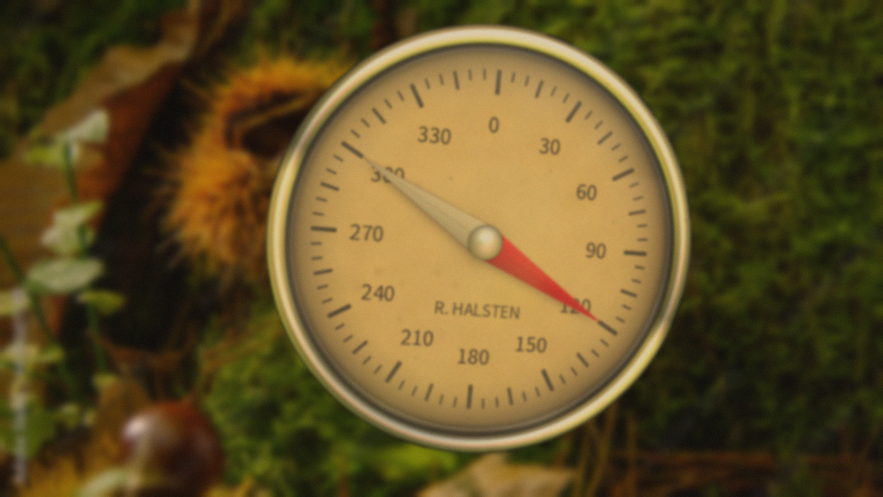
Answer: 120 °
